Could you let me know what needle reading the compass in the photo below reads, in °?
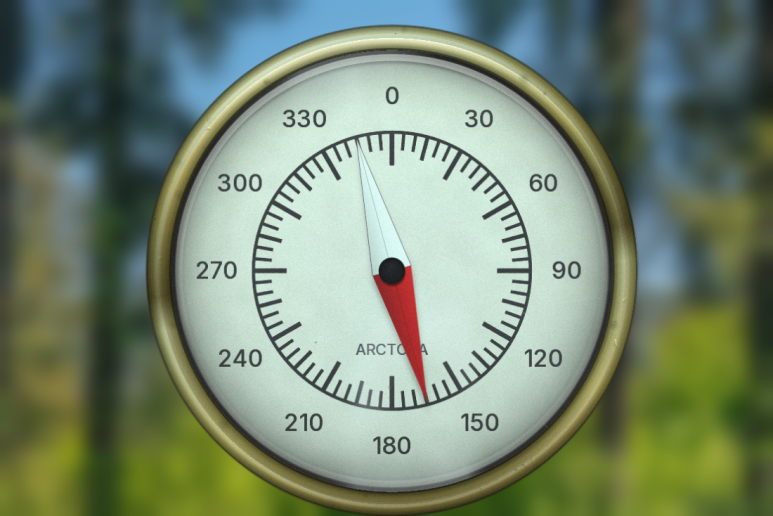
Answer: 165 °
